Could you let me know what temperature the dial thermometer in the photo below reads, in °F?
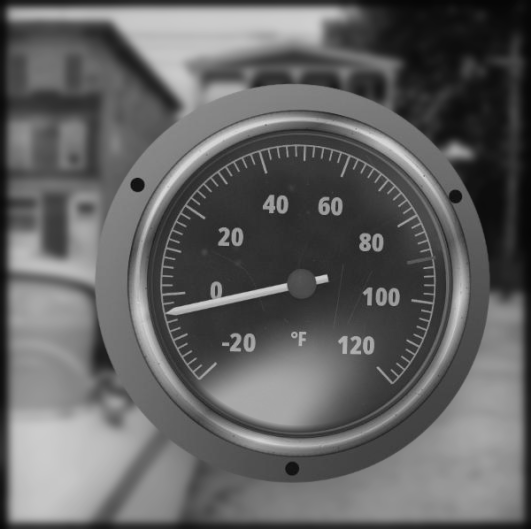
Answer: -4 °F
